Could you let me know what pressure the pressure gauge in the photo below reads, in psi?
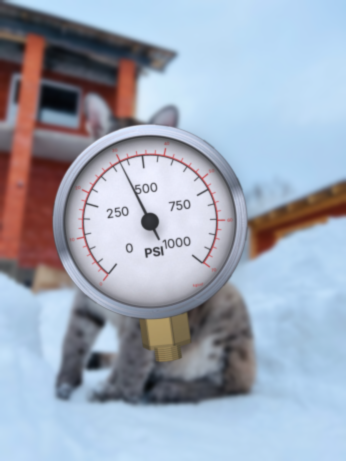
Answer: 425 psi
